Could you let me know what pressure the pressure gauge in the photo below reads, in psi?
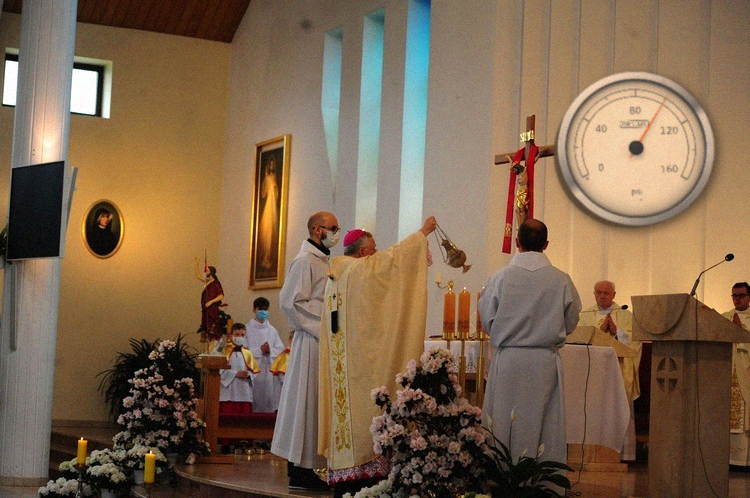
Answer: 100 psi
